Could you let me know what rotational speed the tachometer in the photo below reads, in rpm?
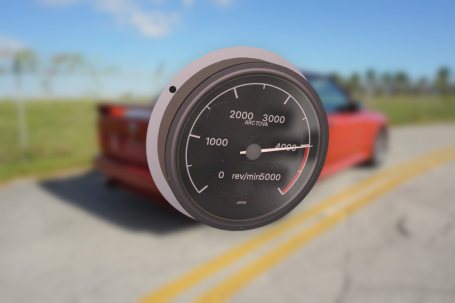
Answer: 4000 rpm
